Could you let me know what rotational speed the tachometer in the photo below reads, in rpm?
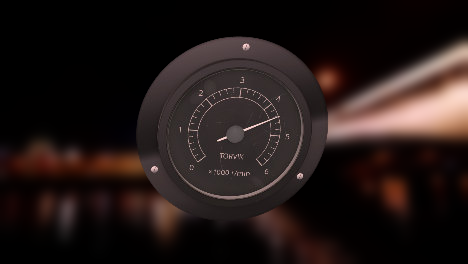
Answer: 4400 rpm
